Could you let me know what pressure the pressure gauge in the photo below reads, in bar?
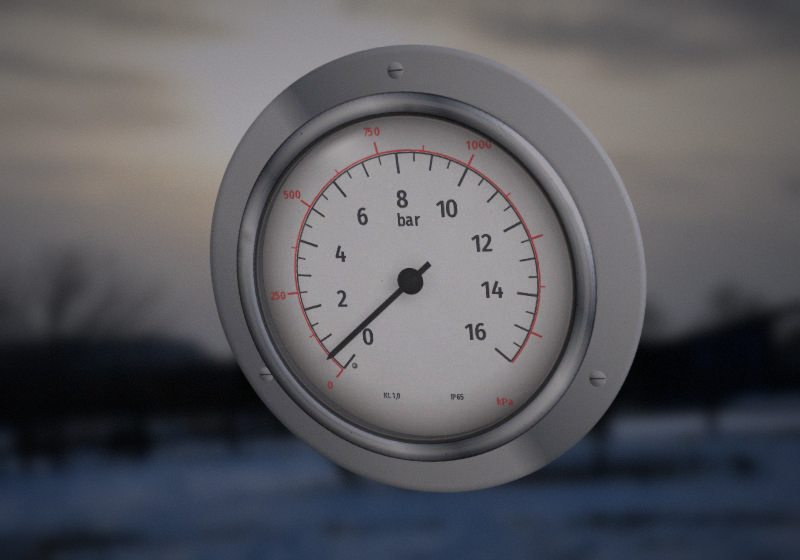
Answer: 0.5 bar
